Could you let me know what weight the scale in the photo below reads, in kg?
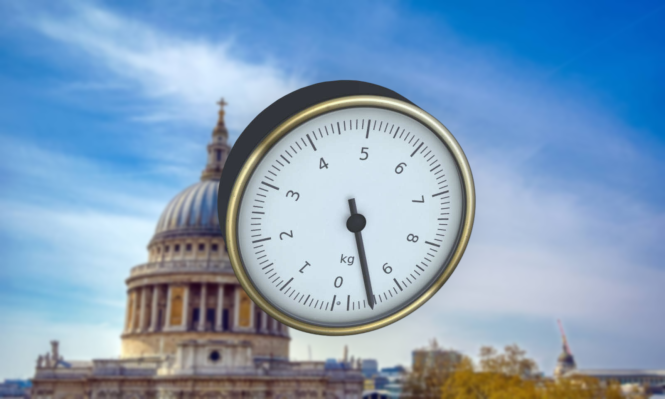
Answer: 9.6 kg
